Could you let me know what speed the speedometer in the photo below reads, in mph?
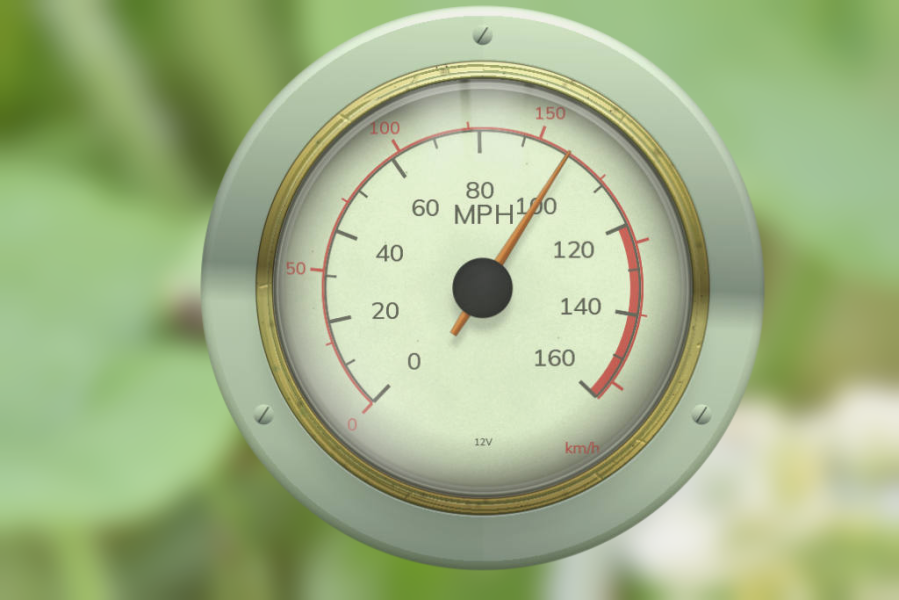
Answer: 100 mph
